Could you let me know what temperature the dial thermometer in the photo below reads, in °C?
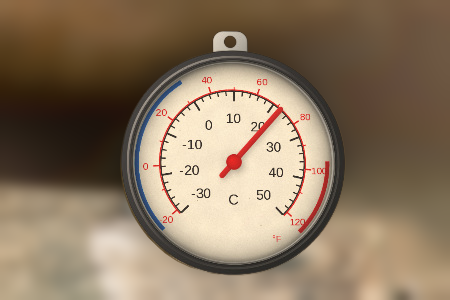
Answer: 22 °C
